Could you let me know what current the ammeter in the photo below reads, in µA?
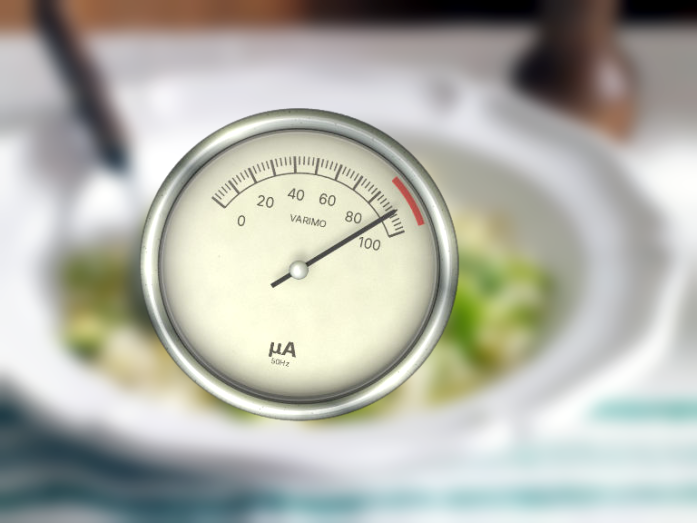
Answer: 90 µA
